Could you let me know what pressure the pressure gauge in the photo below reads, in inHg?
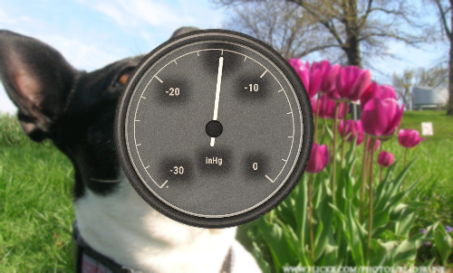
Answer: -14 inHg
